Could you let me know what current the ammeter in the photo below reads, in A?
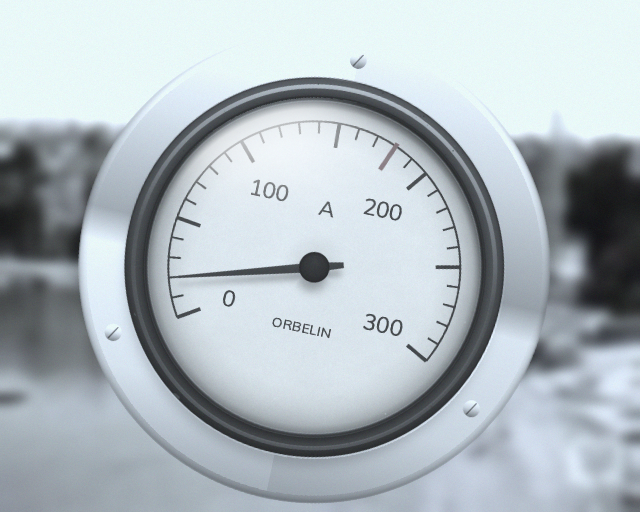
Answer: 20 A
